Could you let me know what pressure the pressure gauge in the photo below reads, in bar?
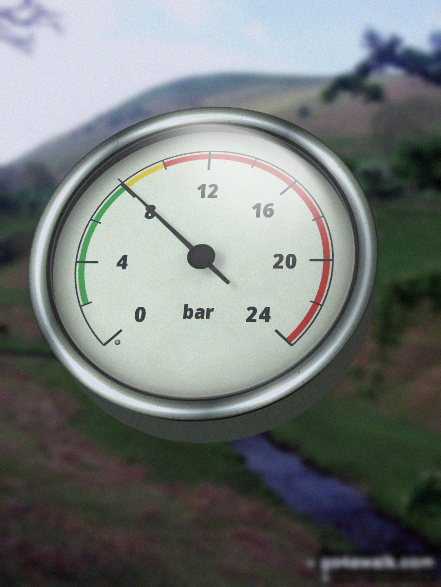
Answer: 8 bar
